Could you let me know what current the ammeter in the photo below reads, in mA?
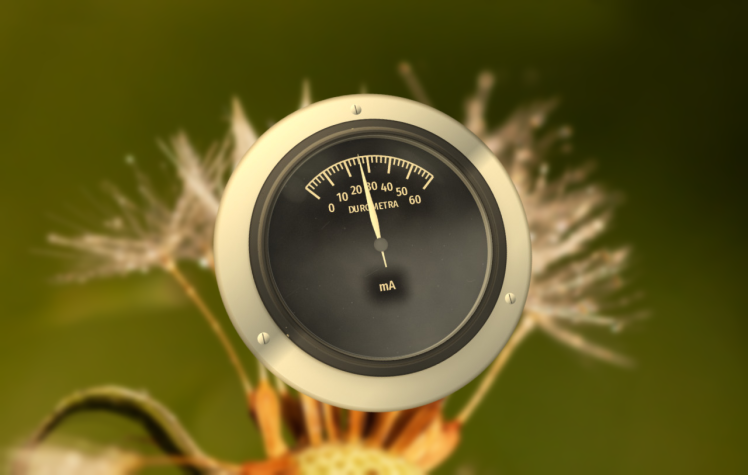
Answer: 26 mA
